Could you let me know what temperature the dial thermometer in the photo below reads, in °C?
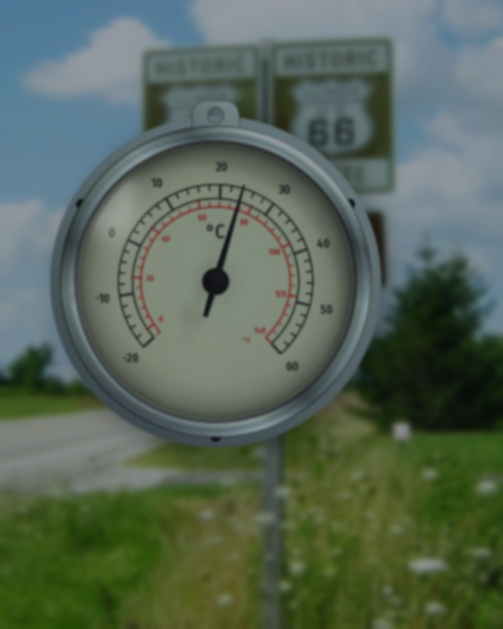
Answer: 24 °C
